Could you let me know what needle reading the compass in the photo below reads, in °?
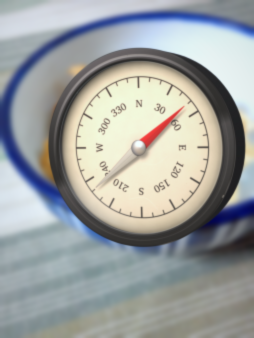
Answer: 50 °
